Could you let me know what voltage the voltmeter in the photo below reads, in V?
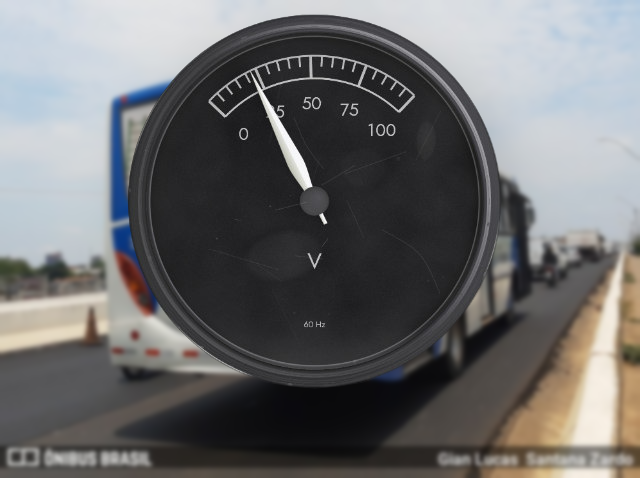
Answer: 22.5 V
